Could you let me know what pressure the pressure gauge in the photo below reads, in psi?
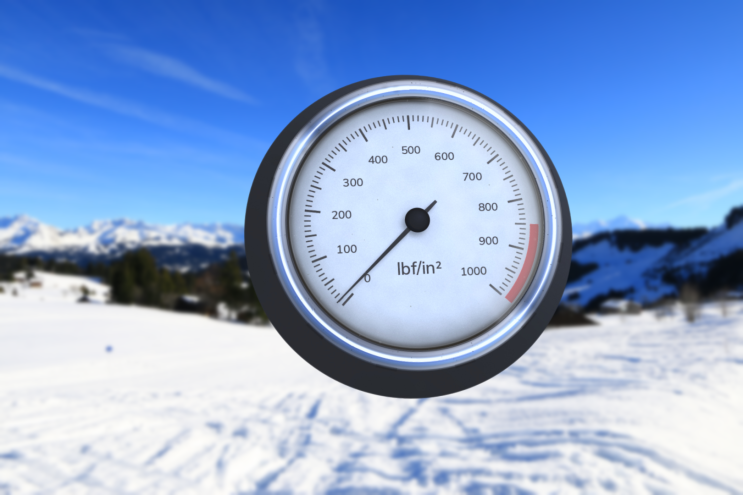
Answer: 10 psi
